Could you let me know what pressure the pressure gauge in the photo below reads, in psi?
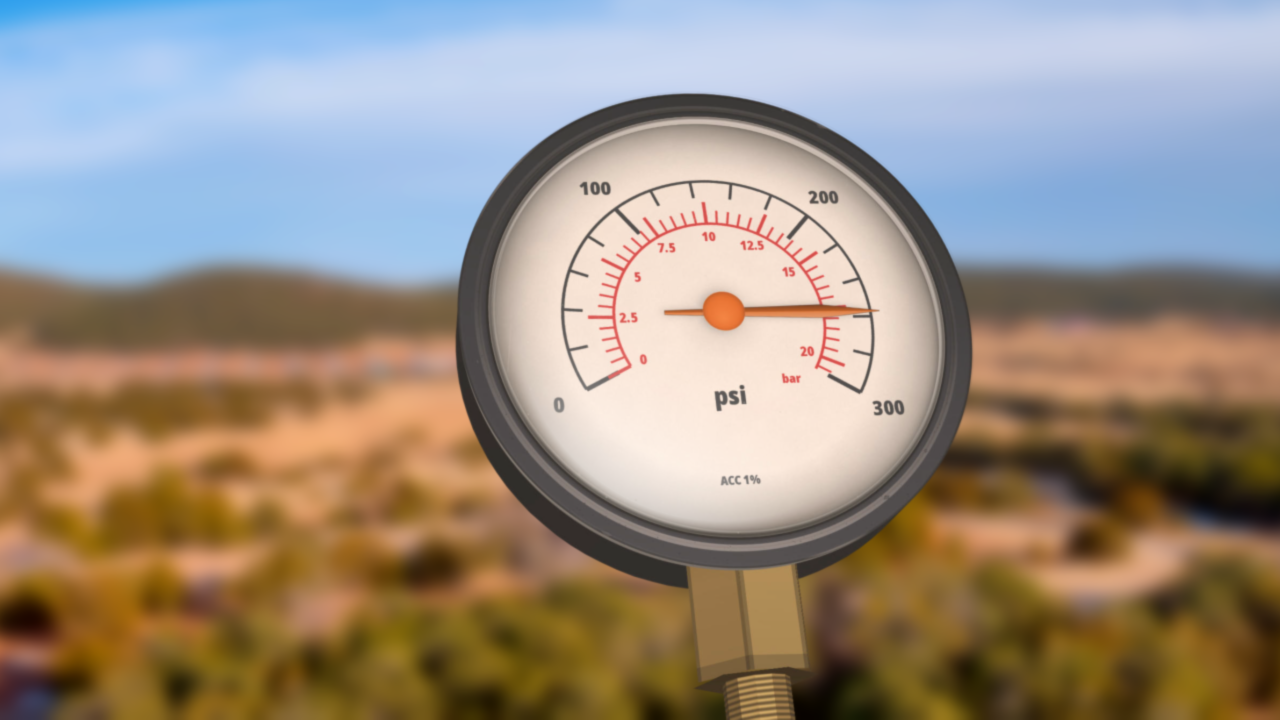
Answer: 260 psi
